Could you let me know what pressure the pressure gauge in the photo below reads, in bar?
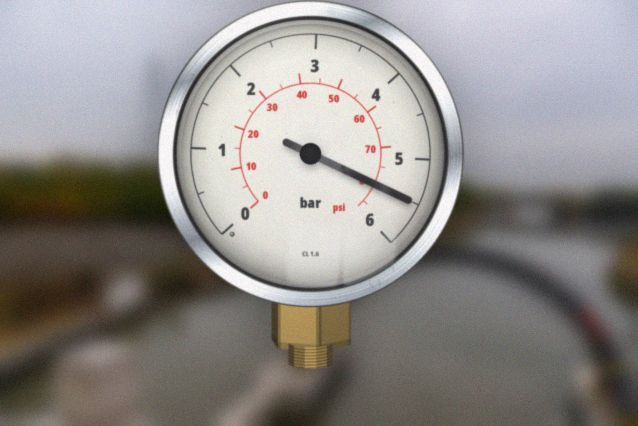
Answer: 5.5 bar
